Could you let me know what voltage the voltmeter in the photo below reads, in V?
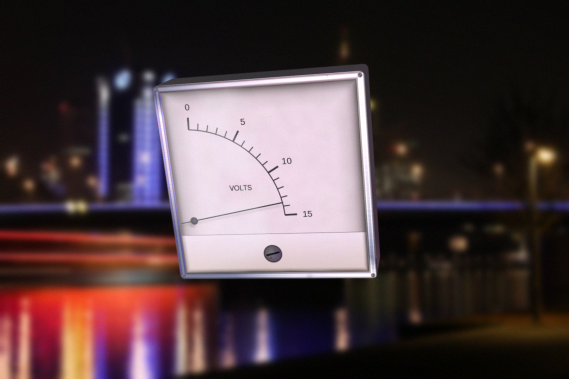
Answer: 13.5 V
